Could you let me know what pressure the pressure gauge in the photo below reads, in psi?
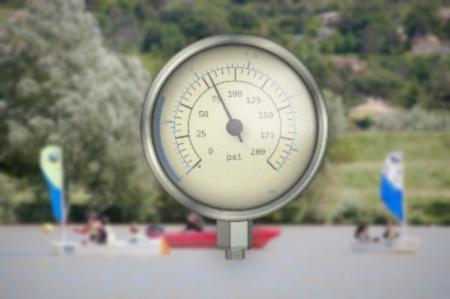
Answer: 80 psi
